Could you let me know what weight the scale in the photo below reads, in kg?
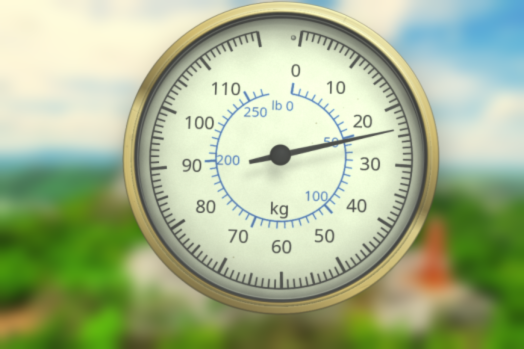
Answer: 24 kg
